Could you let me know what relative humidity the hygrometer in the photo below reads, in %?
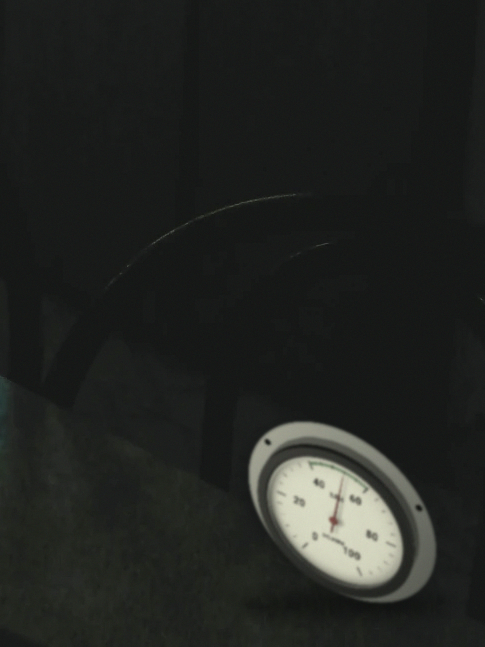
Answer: 52 %
